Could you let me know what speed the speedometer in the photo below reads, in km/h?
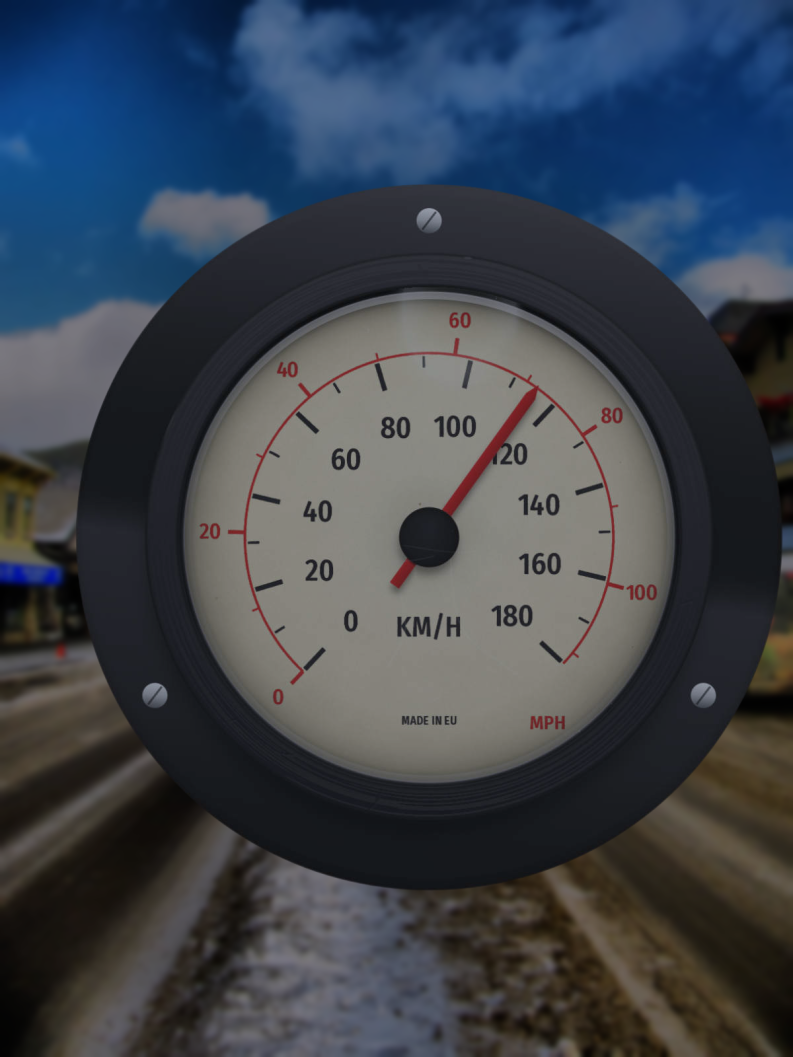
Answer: 115 km/h
